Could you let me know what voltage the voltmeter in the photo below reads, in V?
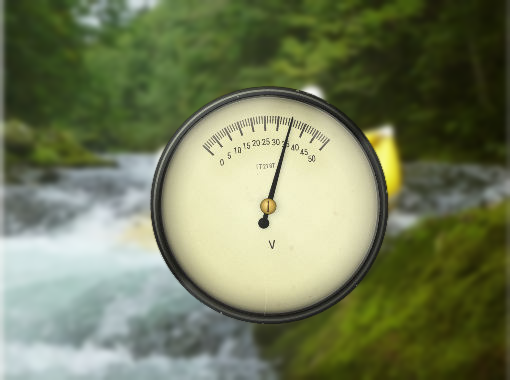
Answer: 35 V
